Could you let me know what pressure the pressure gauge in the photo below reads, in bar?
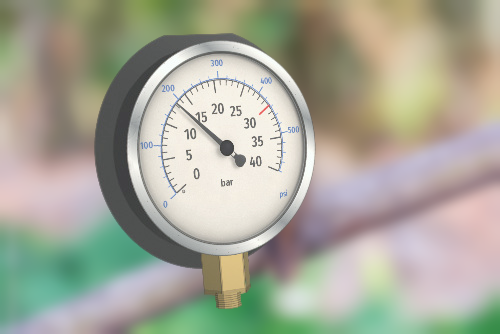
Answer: 13 bar
